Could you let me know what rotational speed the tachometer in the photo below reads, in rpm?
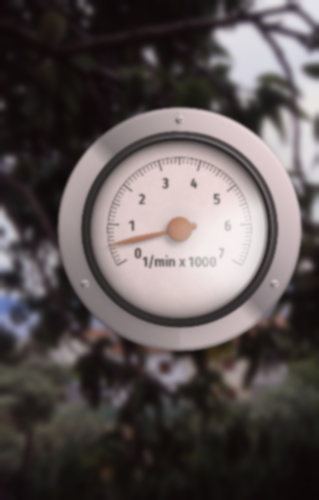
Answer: 500 rpm
